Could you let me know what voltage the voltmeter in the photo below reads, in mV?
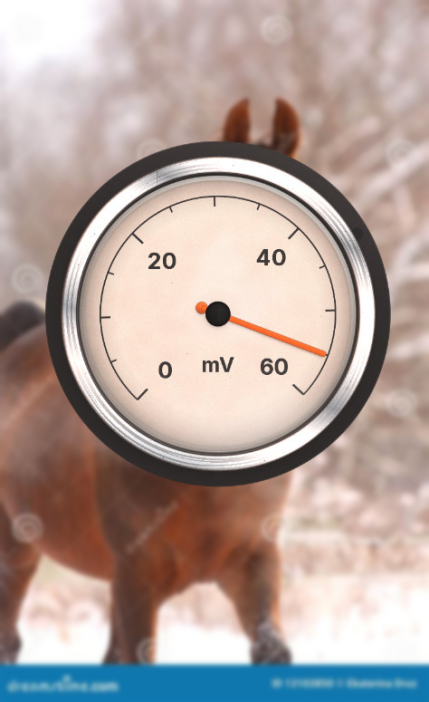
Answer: 55 mV
